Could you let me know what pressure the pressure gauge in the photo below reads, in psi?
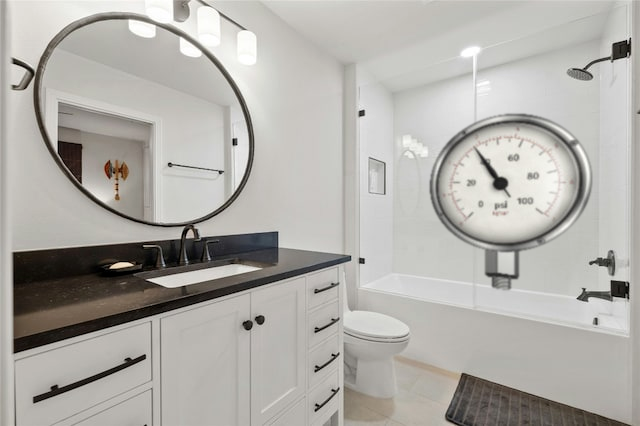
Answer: 40 psi
